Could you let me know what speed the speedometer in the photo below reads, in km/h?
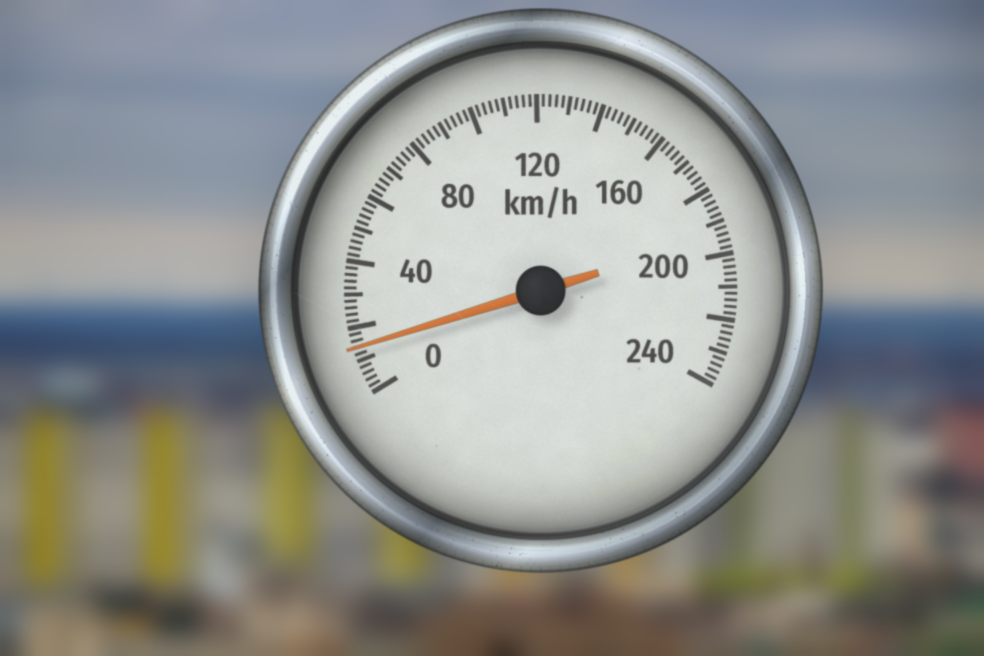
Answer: 14 km/h
